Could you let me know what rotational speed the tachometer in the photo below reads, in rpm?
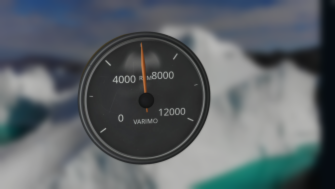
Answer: 6000 rpm
